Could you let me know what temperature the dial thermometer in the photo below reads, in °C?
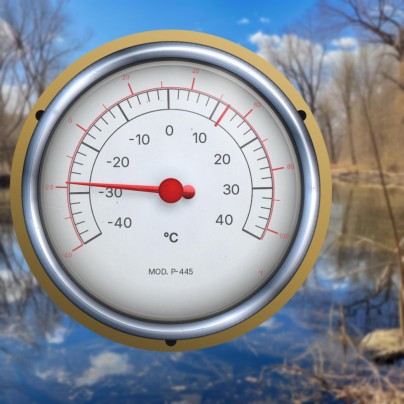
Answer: -28 °C
